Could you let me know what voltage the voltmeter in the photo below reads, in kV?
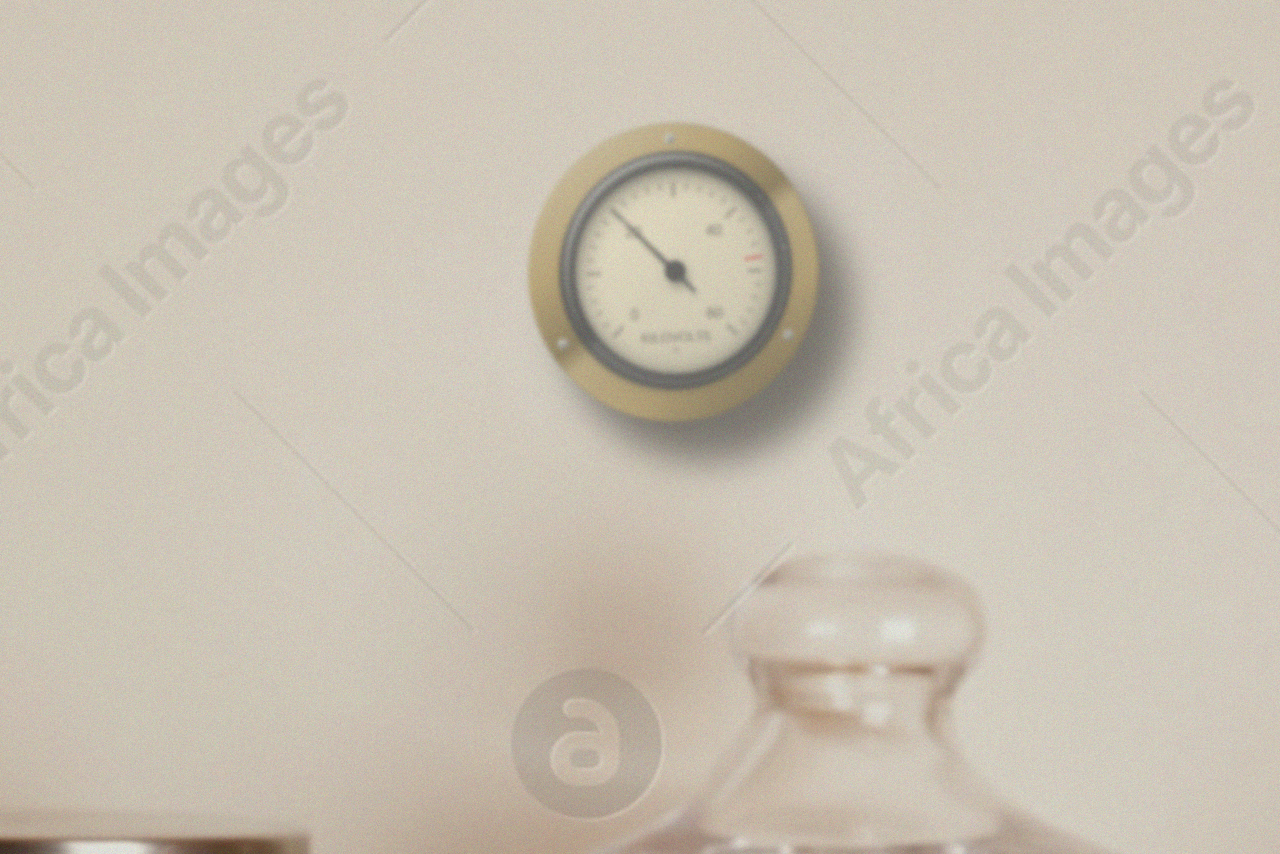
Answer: 20 kV
